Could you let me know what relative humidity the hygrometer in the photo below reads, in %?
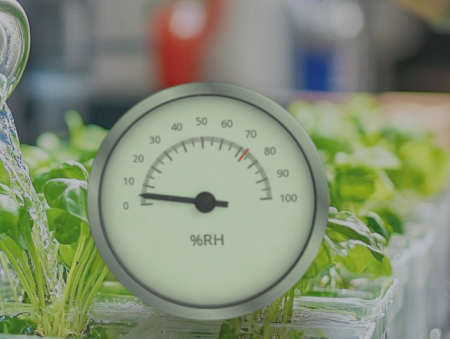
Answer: 5 %
